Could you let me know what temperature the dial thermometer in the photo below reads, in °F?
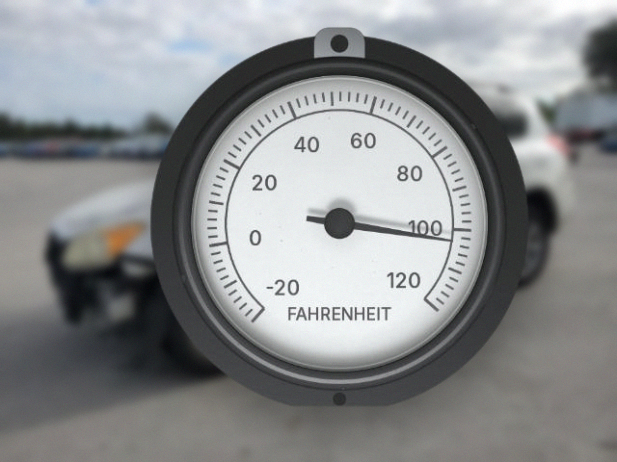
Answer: 103 °F
